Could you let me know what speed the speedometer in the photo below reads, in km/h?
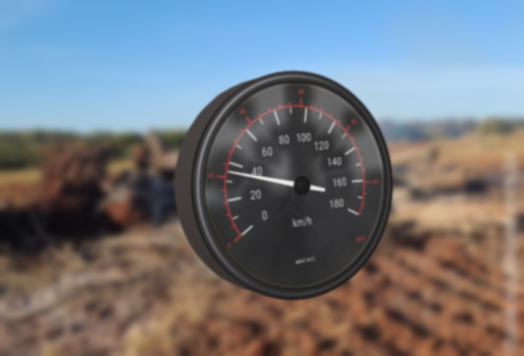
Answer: 35 km/h
